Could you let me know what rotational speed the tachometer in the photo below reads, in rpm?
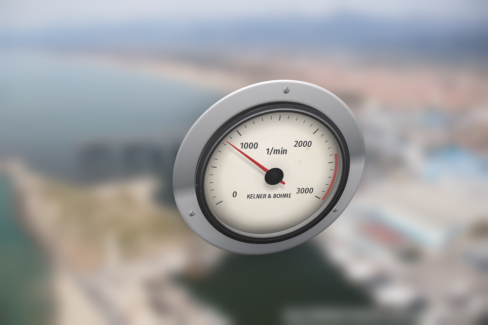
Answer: 850 rpm
